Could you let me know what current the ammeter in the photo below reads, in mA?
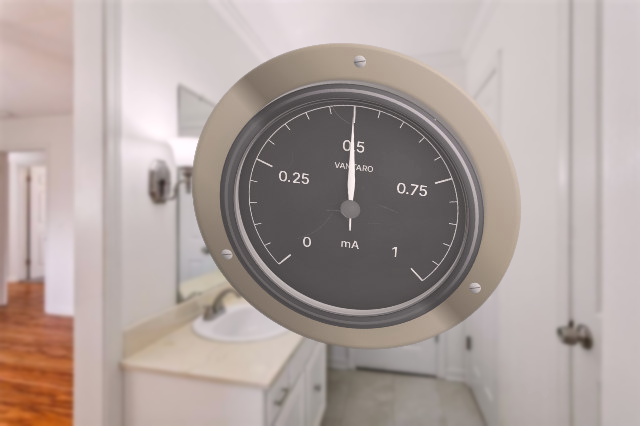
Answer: 0.5 mA
